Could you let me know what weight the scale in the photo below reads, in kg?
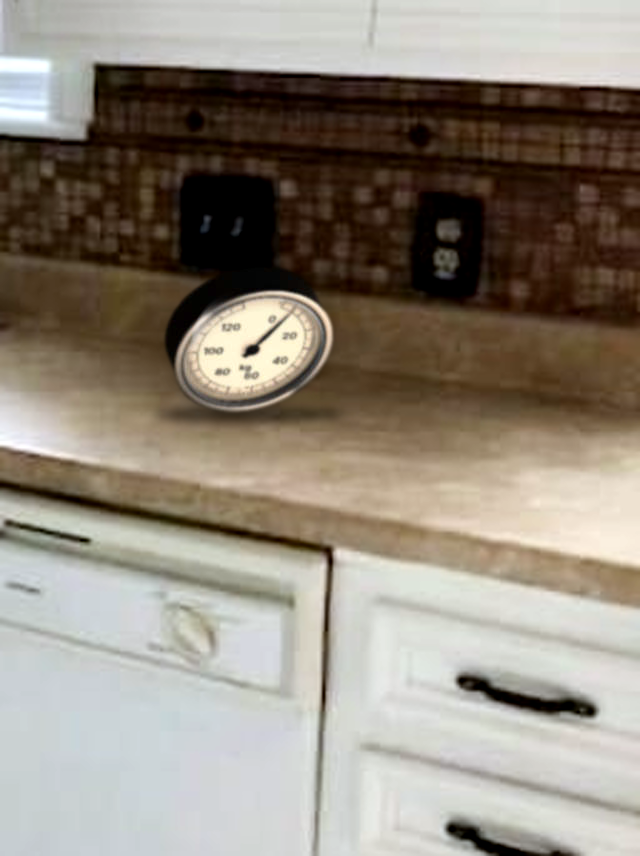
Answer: 5 kg
